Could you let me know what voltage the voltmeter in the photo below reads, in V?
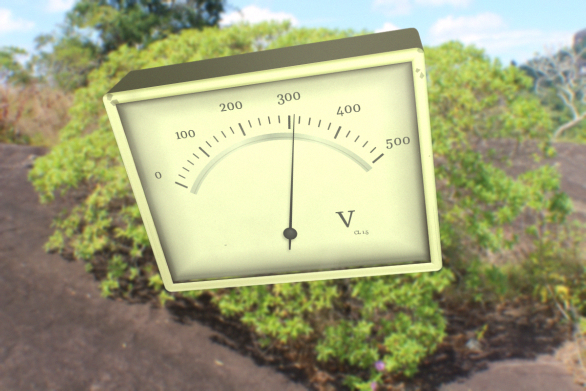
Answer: 310 V
